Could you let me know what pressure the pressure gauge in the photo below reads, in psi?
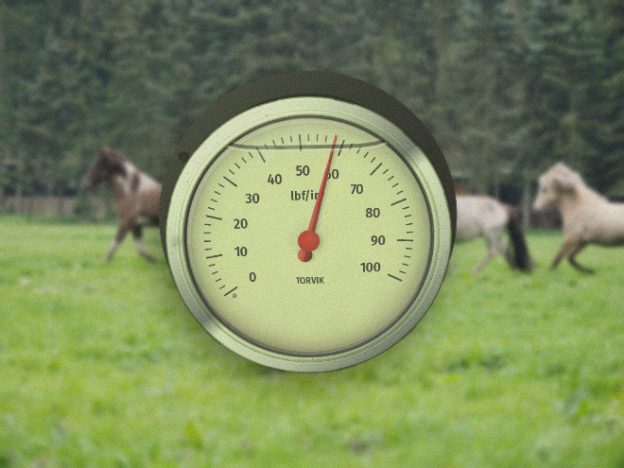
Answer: 58 psi
